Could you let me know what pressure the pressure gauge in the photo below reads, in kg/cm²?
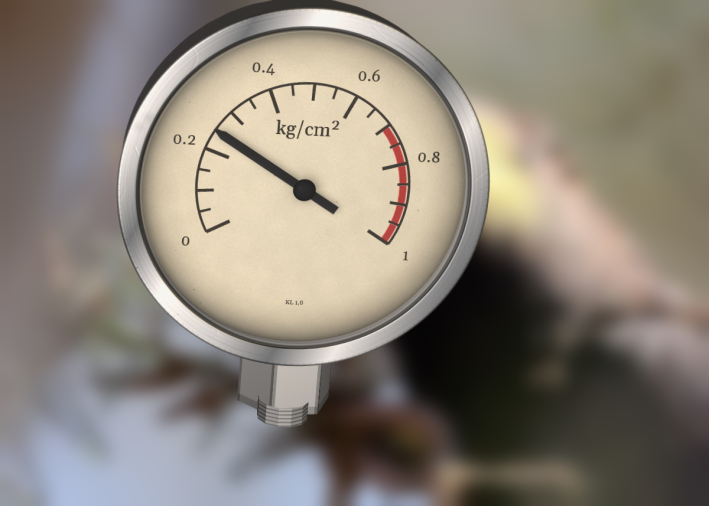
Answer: 0.25 kg/cm²
